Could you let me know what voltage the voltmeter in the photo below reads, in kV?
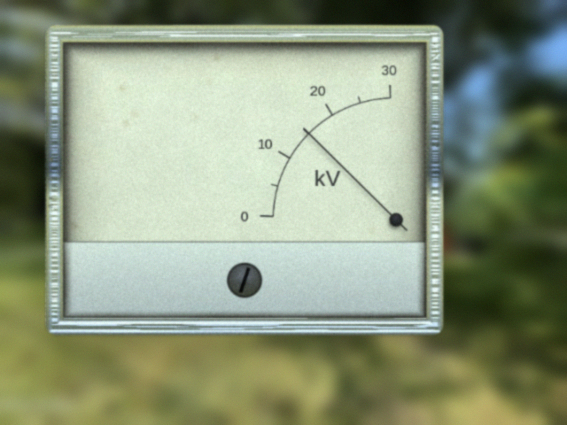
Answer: 15 kV
